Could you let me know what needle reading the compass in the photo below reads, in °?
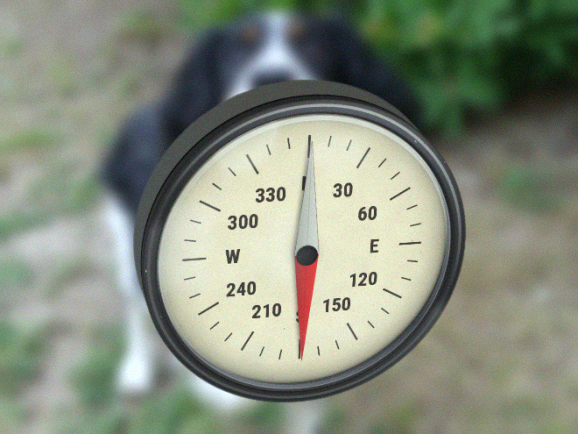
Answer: 180 °
